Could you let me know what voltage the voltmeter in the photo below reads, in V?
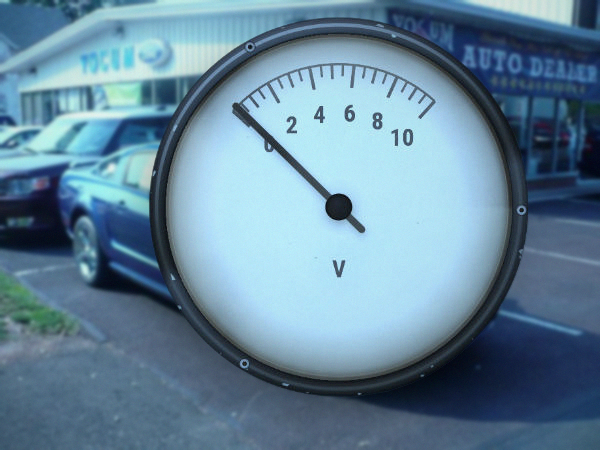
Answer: 0.25 V
